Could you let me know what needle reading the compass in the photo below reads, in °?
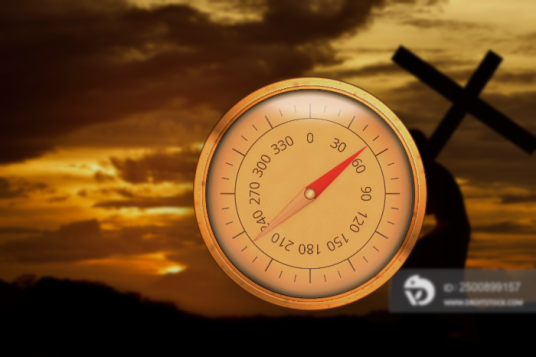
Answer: 50 °
